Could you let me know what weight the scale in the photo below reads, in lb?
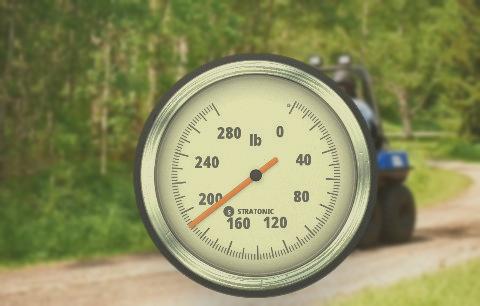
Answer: 190 lb
